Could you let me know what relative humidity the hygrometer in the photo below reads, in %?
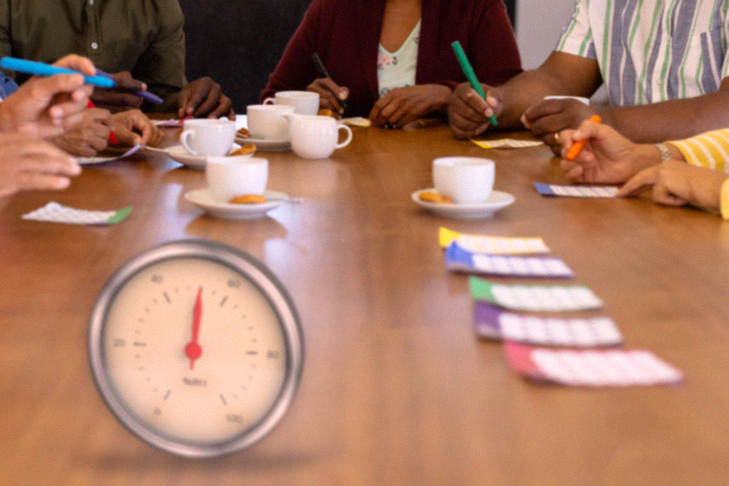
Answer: 52 %
